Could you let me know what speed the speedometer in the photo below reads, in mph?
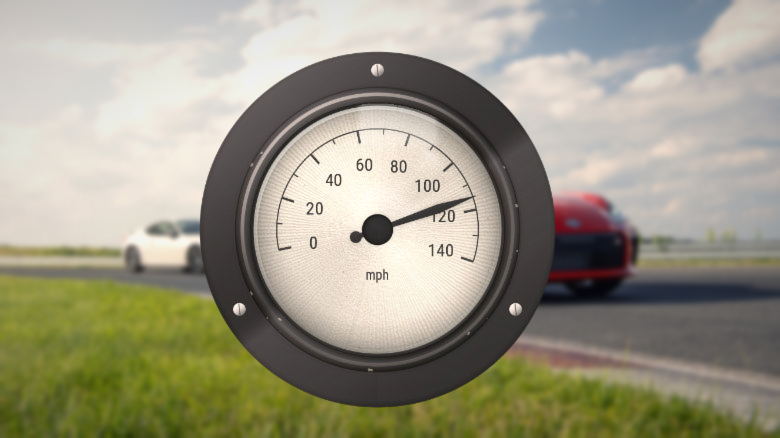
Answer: 115 mph
